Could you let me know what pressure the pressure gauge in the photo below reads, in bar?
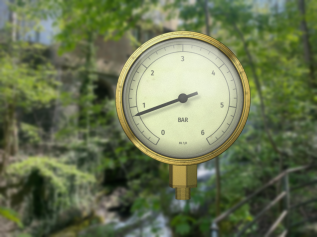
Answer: 0.8 bar
